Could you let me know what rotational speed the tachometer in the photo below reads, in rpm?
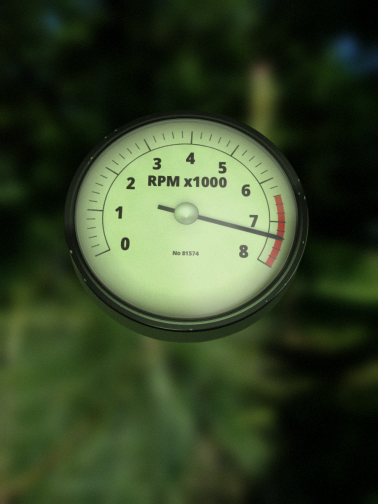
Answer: 7400 rpm
